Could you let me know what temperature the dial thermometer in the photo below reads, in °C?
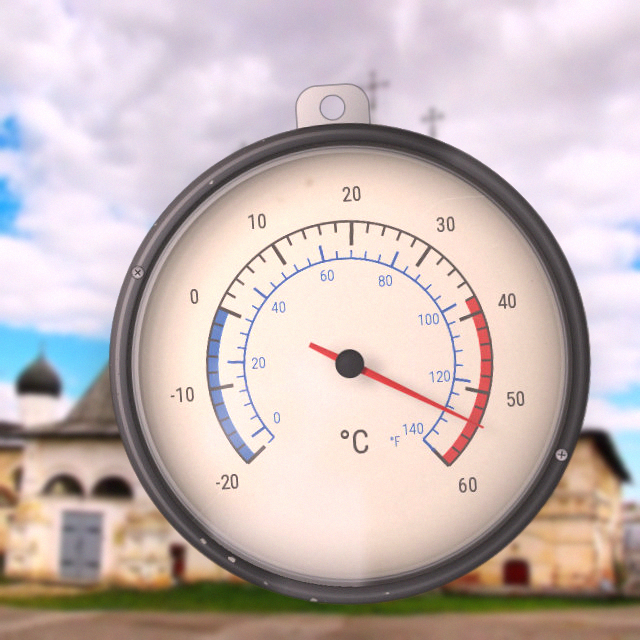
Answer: 54 °C
